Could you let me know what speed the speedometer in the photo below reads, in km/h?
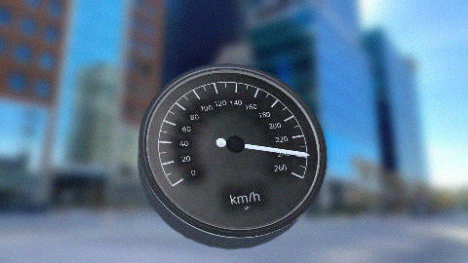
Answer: 240 km/h
